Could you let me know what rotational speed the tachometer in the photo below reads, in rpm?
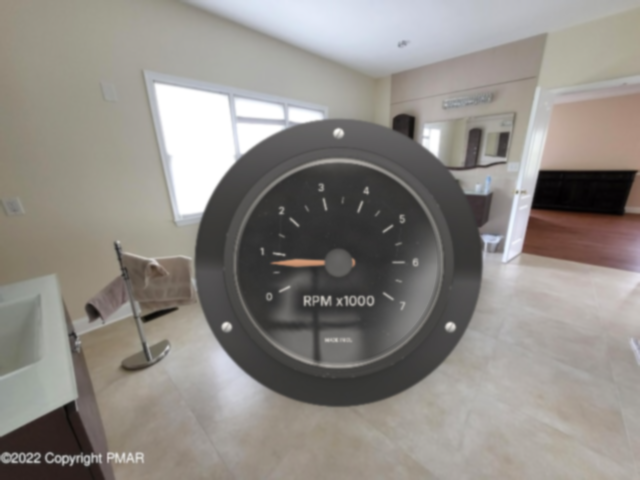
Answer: 750 rpm
